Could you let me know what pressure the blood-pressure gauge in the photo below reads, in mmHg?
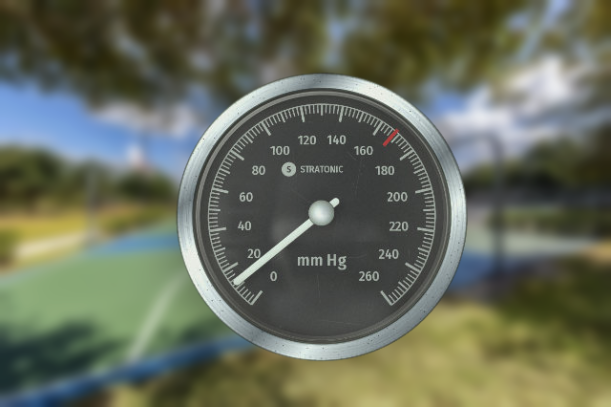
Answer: 12 mmHg
